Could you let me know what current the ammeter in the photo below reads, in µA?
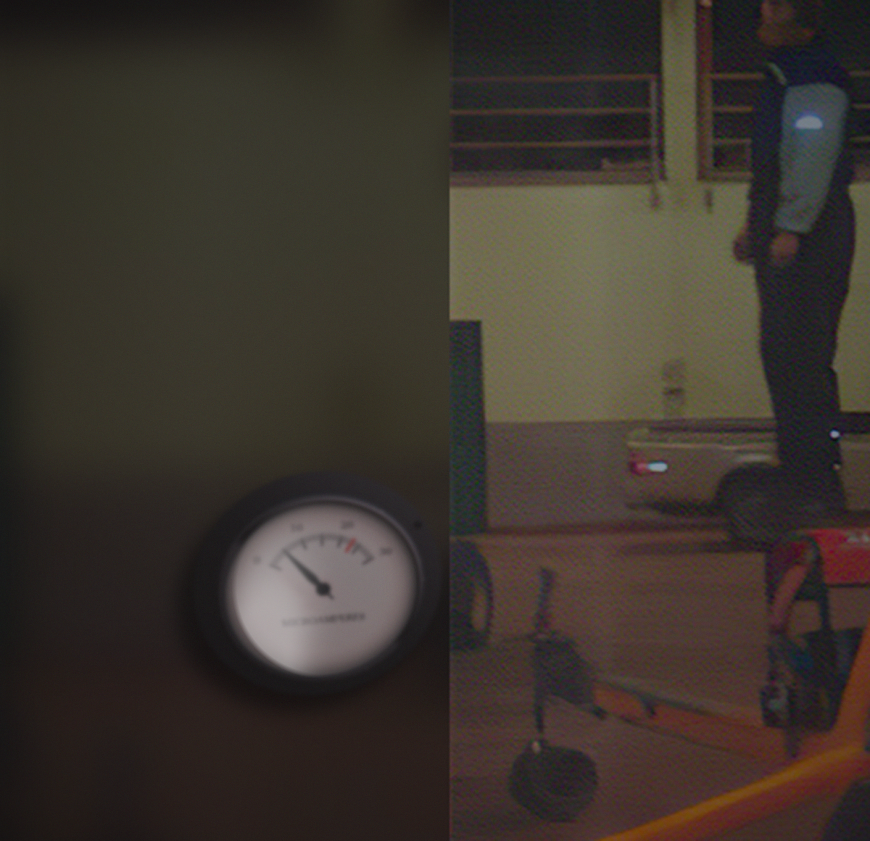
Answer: 5 µA
